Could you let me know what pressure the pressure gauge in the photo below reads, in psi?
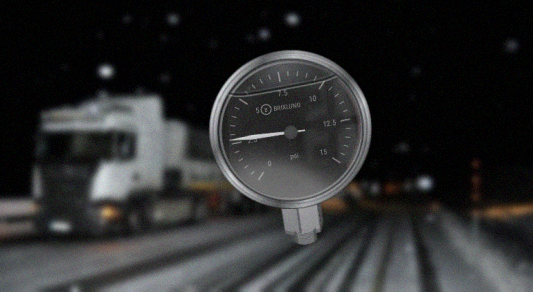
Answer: 2.75 psi
